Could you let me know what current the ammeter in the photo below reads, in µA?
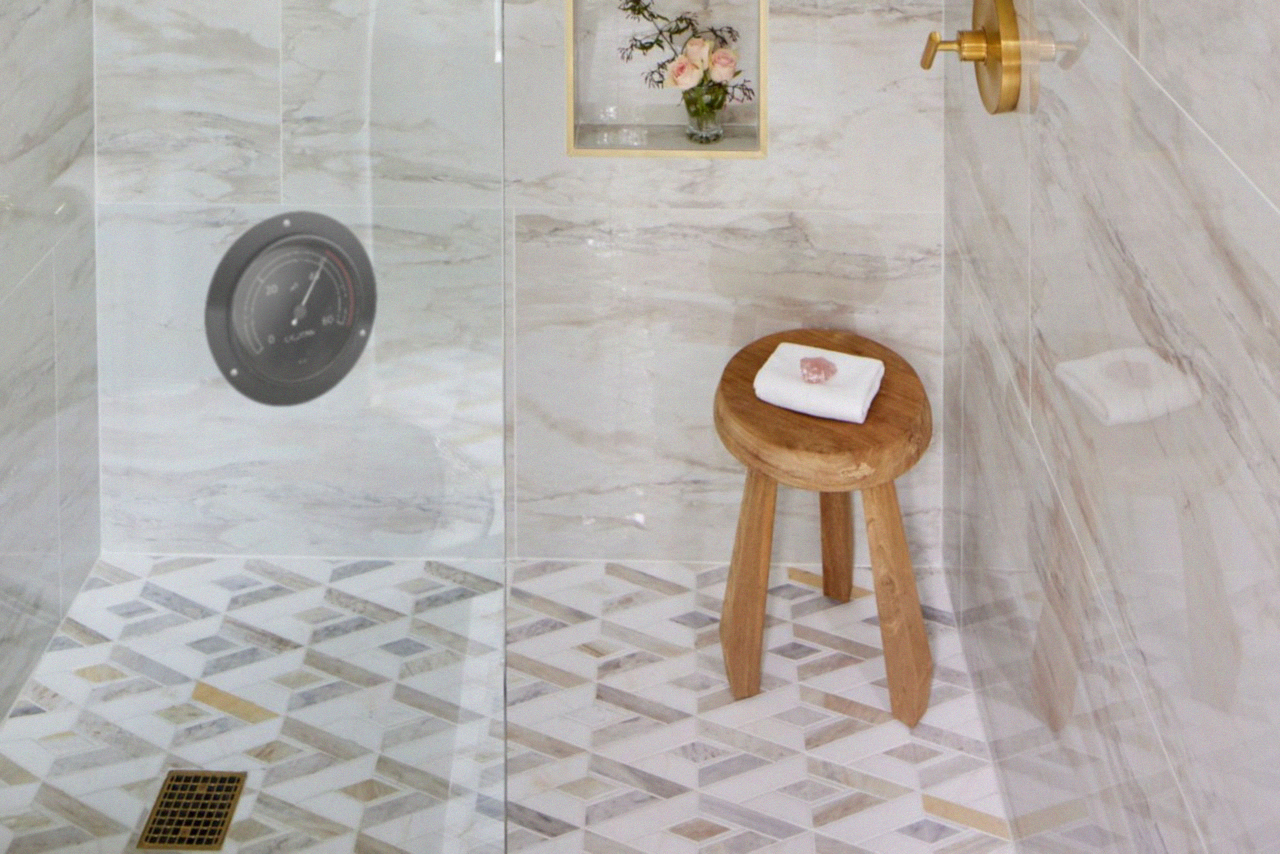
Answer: 40 µA
